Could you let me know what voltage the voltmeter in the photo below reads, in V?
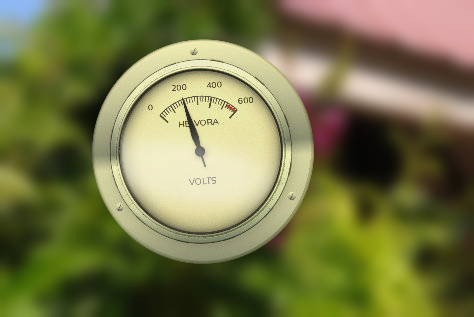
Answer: 200 V
